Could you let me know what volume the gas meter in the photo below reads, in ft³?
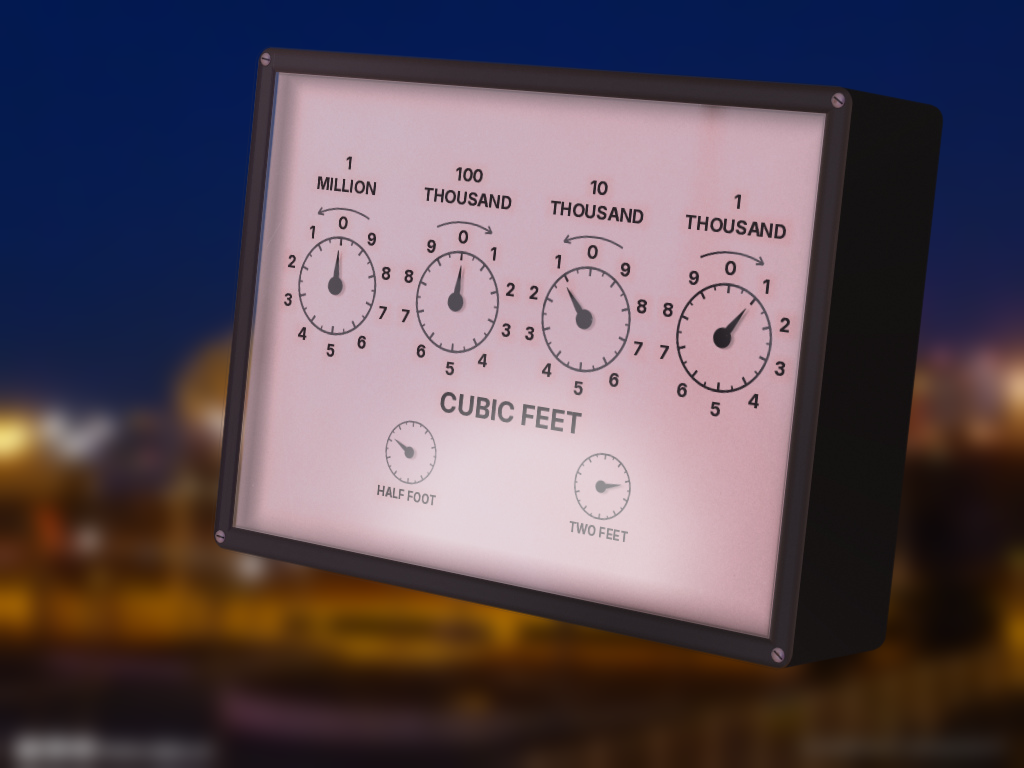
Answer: 1100 ft³
